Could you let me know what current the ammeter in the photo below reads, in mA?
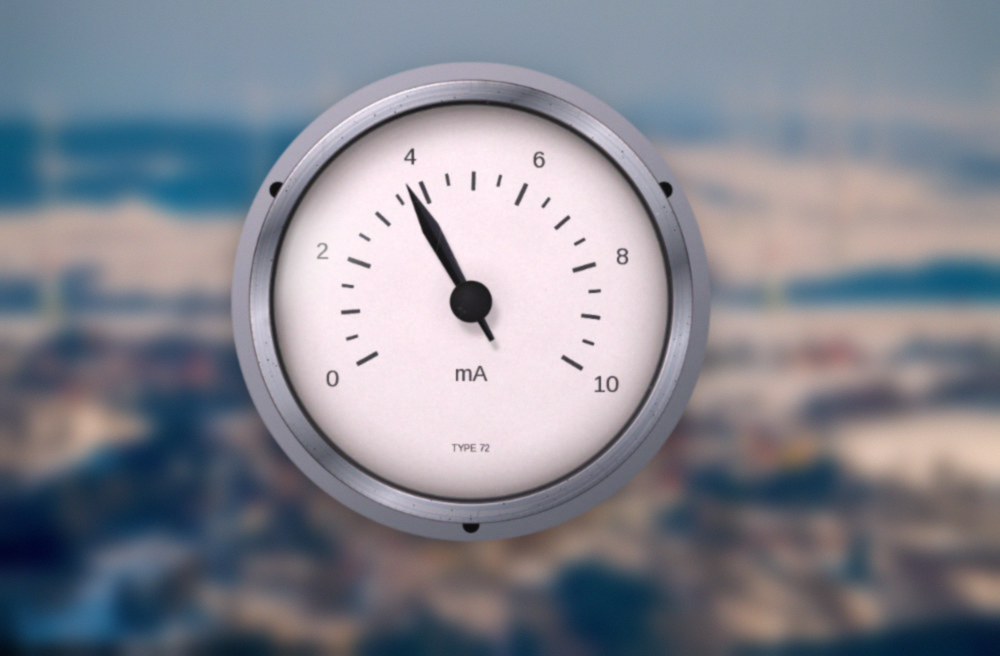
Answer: 3.75 mA
